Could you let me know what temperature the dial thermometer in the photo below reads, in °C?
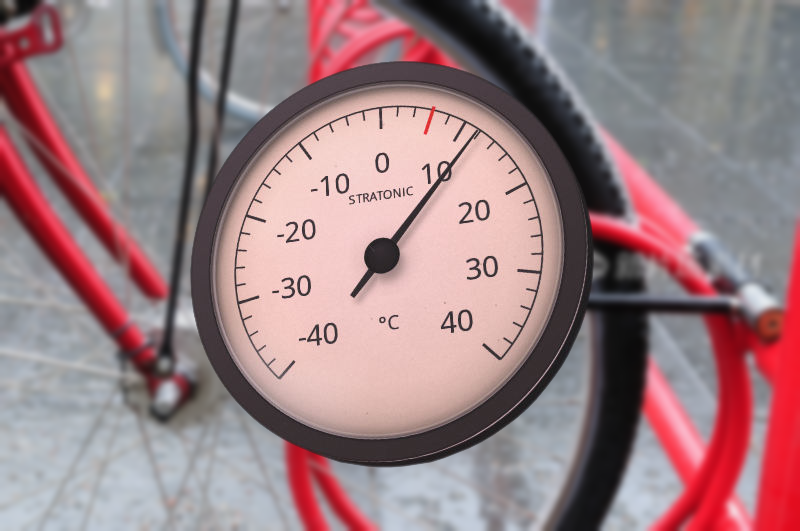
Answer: 12 °C
